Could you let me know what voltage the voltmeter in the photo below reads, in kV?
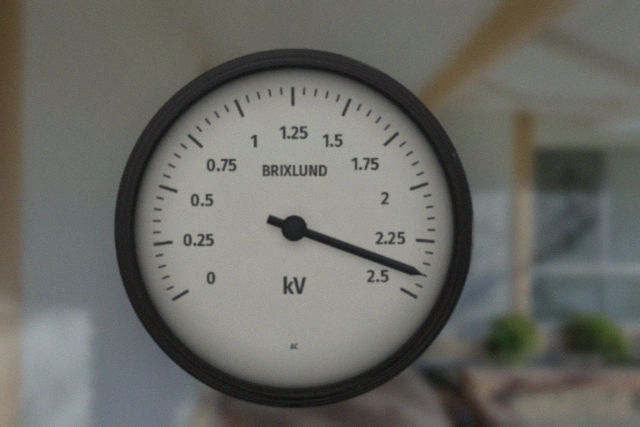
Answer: 2.4 kV
